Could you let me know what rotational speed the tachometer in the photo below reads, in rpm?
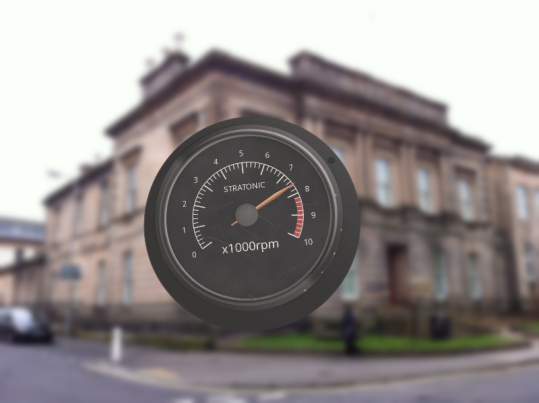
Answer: 7600 rpm
